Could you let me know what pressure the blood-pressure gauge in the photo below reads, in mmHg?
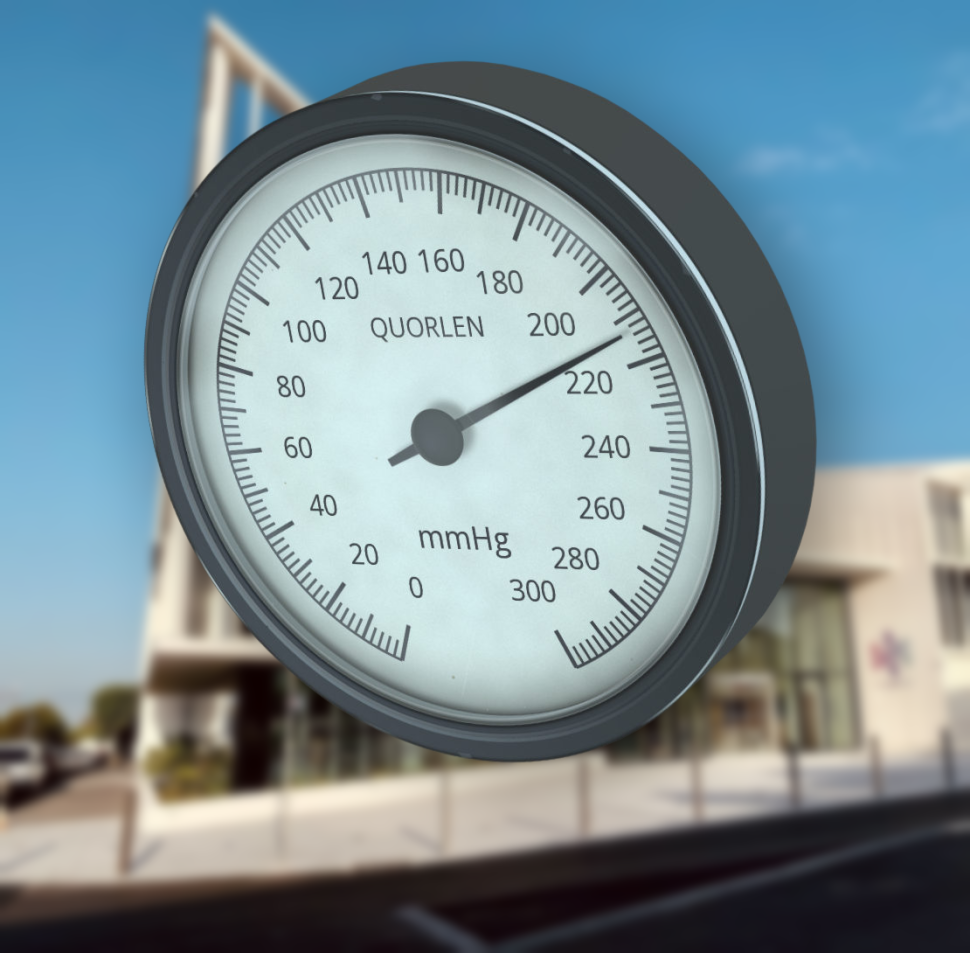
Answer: 213 mmHg
